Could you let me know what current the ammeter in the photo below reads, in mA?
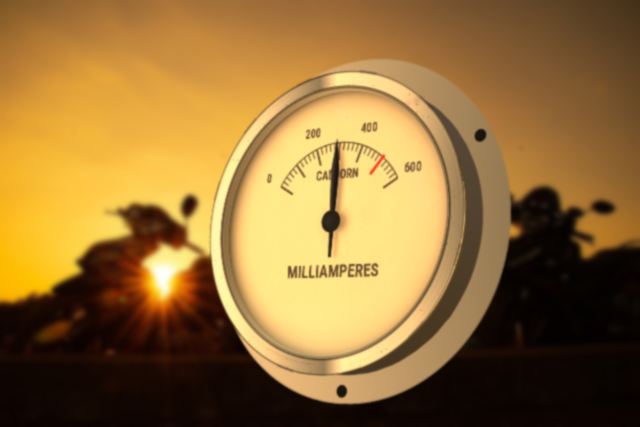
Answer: 300 mA
